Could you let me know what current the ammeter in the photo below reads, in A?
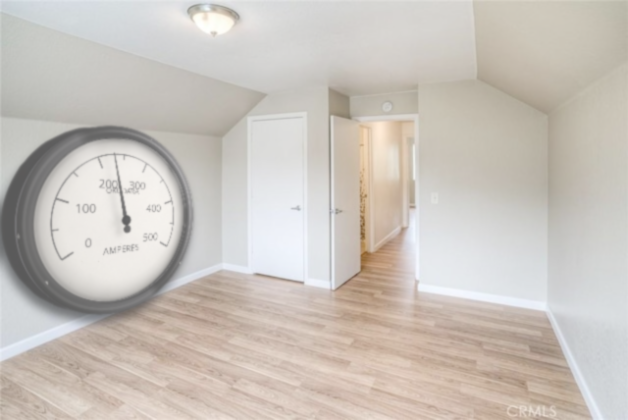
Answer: 225 A
